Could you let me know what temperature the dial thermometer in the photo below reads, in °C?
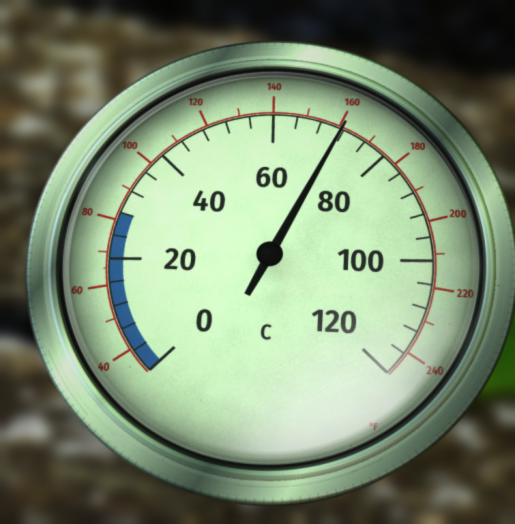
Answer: 72 °C
